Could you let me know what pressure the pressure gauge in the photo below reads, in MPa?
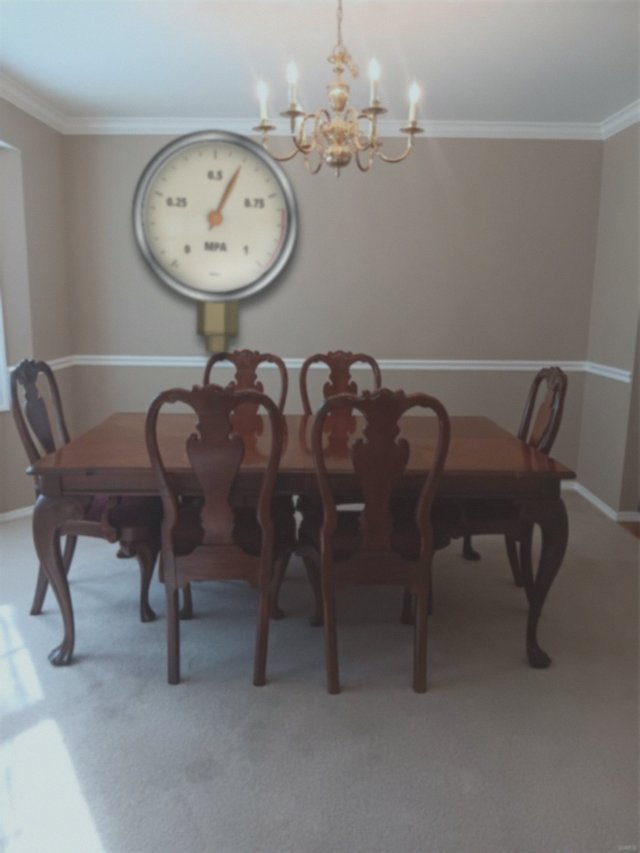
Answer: 0.6 MPa
